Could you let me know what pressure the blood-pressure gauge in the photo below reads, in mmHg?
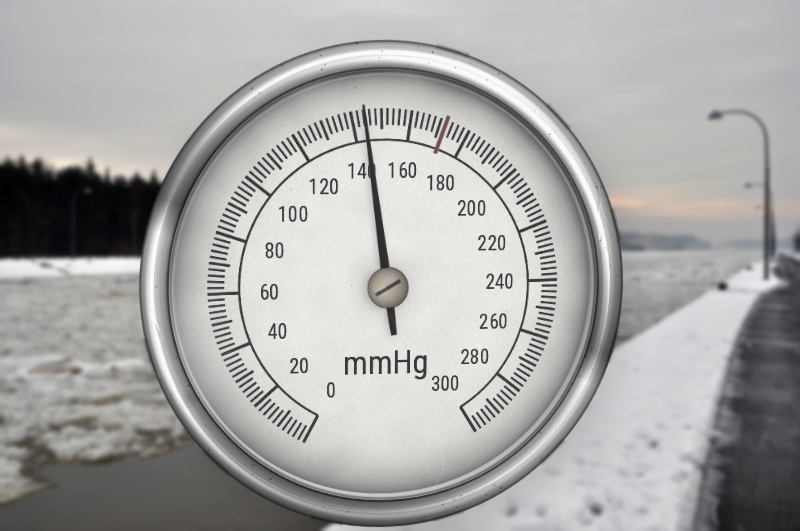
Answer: 144 mmHg
